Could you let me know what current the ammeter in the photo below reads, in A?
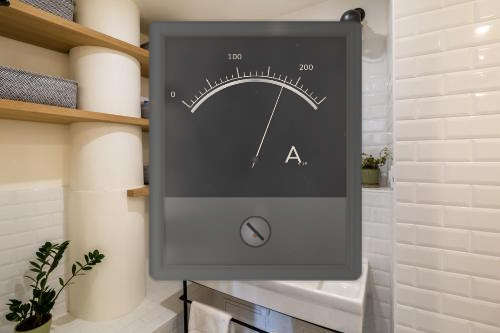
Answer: 180 A
